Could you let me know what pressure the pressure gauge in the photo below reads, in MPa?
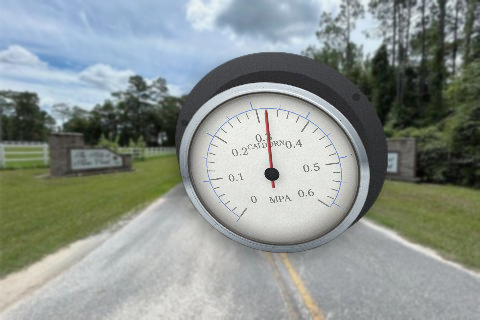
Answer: 0.32 MPa
